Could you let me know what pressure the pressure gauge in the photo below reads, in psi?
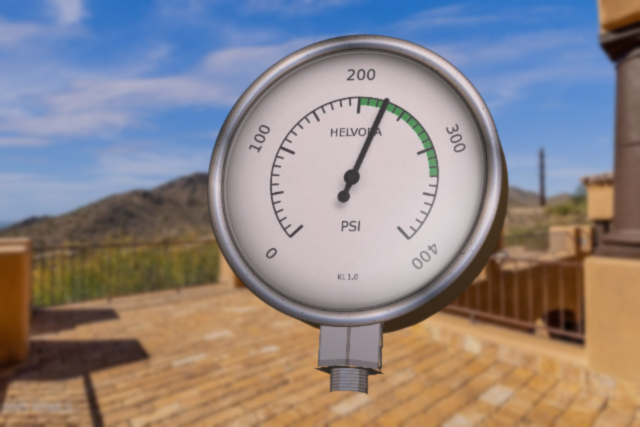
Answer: 230 psi
